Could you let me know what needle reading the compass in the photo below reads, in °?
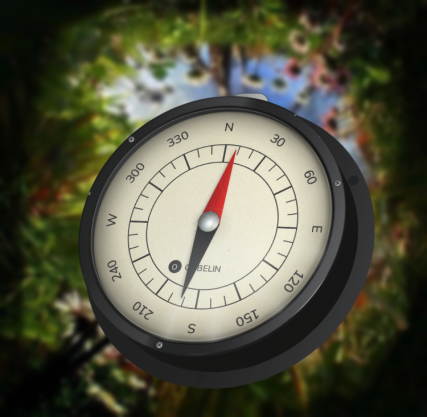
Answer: 10 °
